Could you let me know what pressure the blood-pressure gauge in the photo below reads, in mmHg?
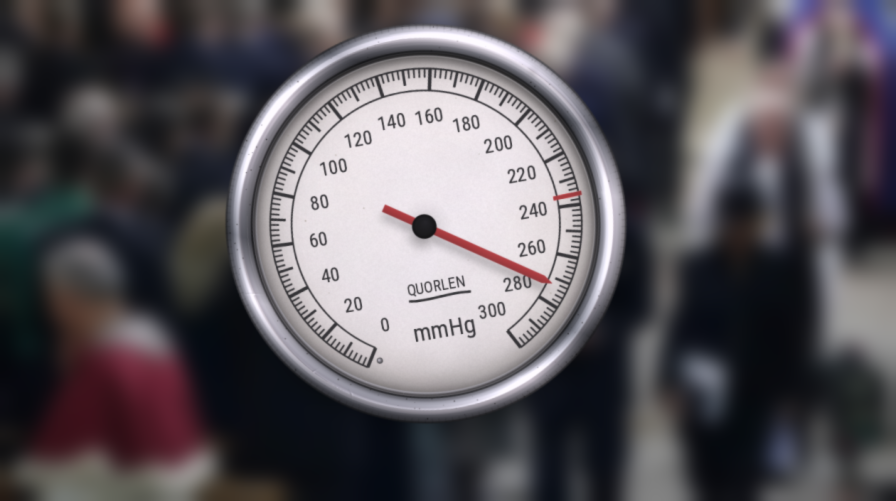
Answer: 272 mmHg
